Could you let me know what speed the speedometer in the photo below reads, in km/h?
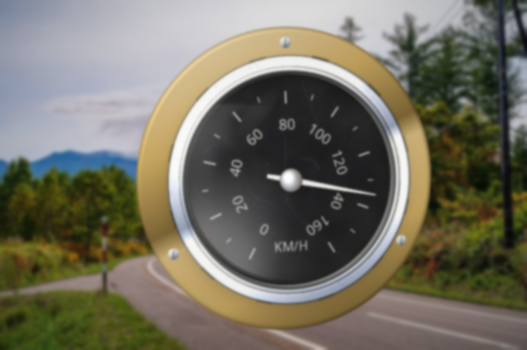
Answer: 135 km/h
